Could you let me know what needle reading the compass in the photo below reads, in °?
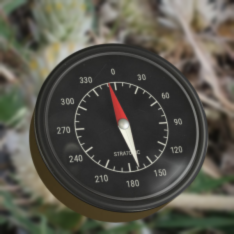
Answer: 350 °
